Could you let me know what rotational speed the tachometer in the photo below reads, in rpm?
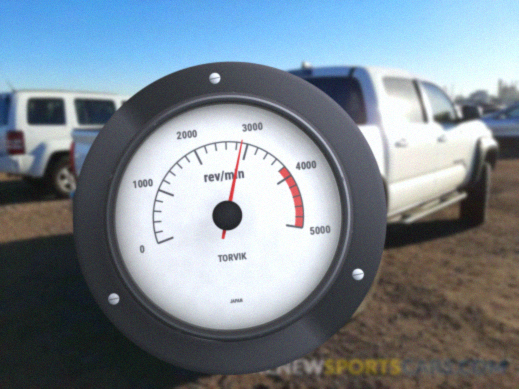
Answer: 2900 rpm
